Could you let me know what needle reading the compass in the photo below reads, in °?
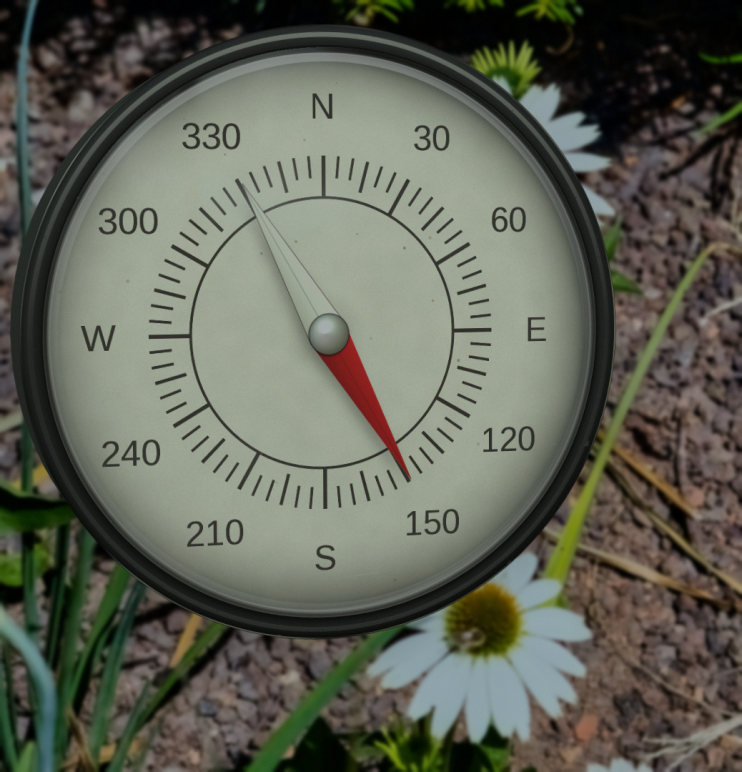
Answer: 150 °
